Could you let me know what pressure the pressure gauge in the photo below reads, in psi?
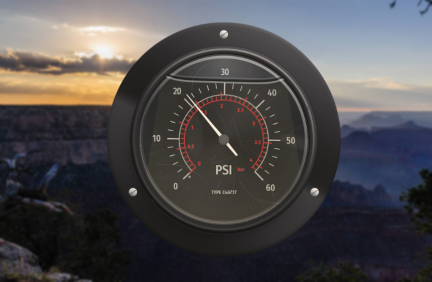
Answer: 21 psi
